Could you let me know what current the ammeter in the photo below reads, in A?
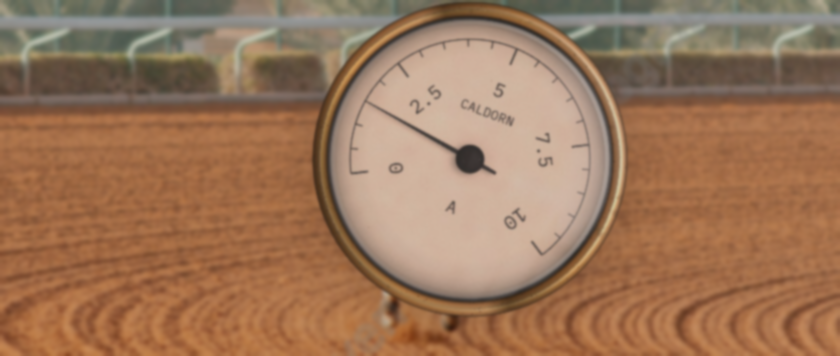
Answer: 1.5 A
